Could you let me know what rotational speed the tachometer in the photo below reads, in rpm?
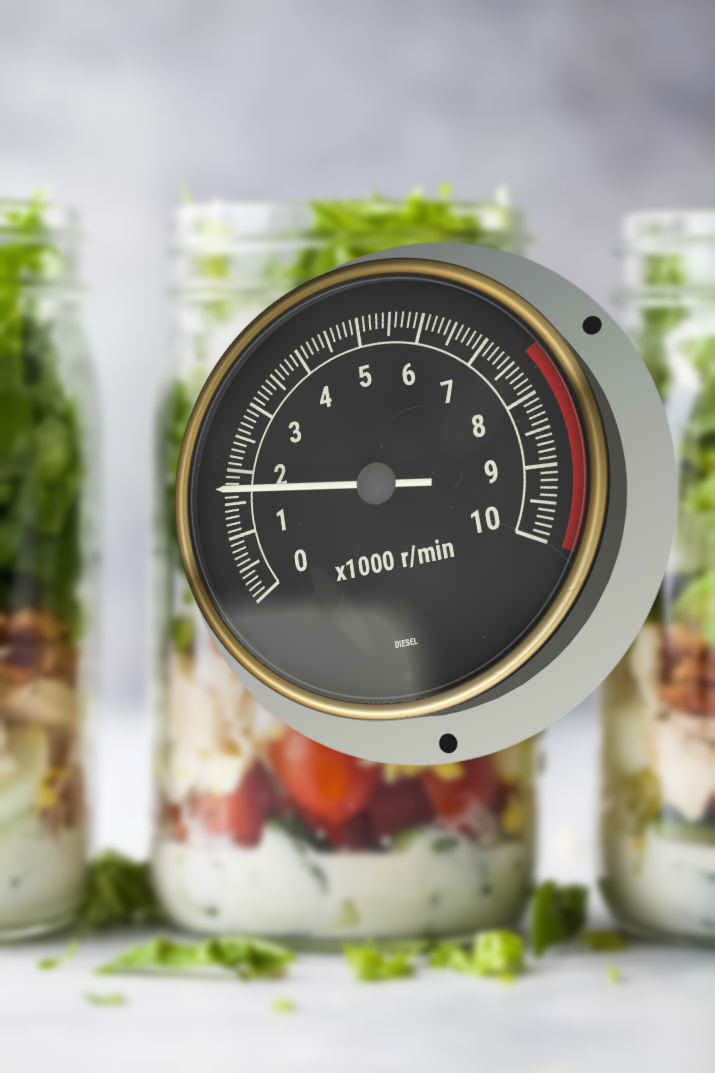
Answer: 1700 rpm
